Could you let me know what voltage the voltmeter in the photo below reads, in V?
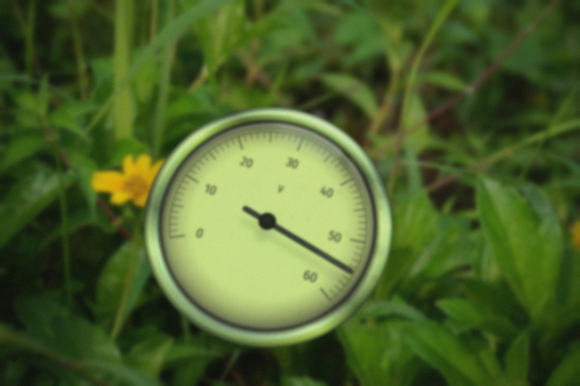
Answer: 55 V
